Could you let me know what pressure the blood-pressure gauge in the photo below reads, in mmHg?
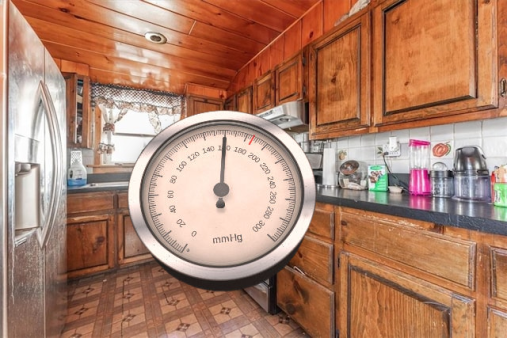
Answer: 160 mmHg
